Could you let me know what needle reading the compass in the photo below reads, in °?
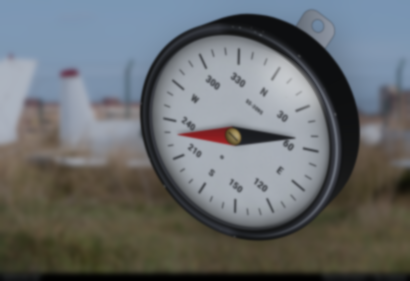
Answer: 230 °
